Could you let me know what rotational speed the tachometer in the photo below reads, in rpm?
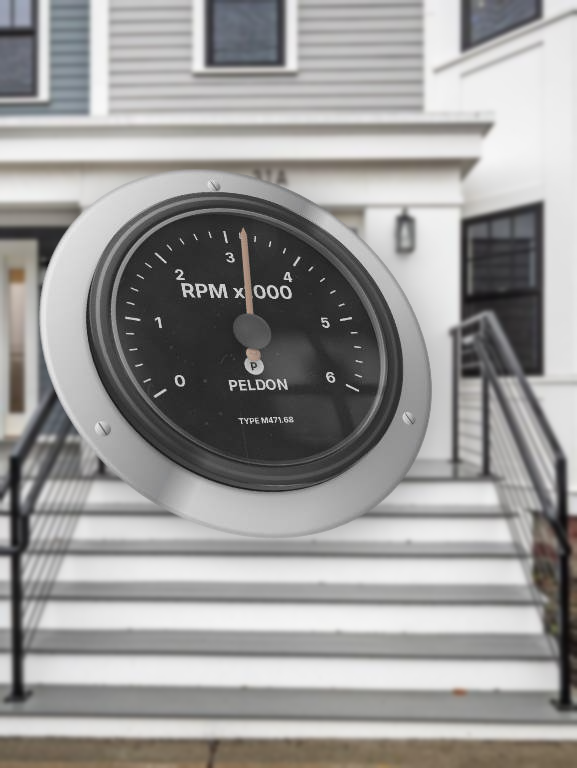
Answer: 3200 rpm
